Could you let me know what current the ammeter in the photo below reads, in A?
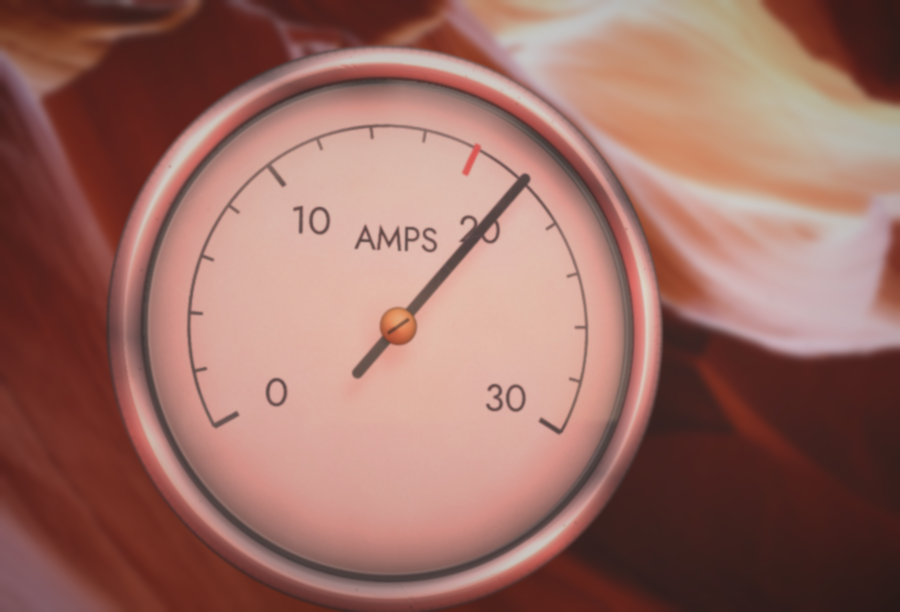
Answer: 20 A
